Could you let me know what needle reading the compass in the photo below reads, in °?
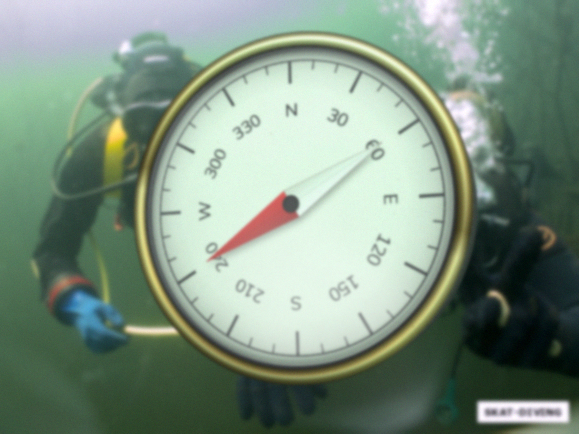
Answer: 240 °
